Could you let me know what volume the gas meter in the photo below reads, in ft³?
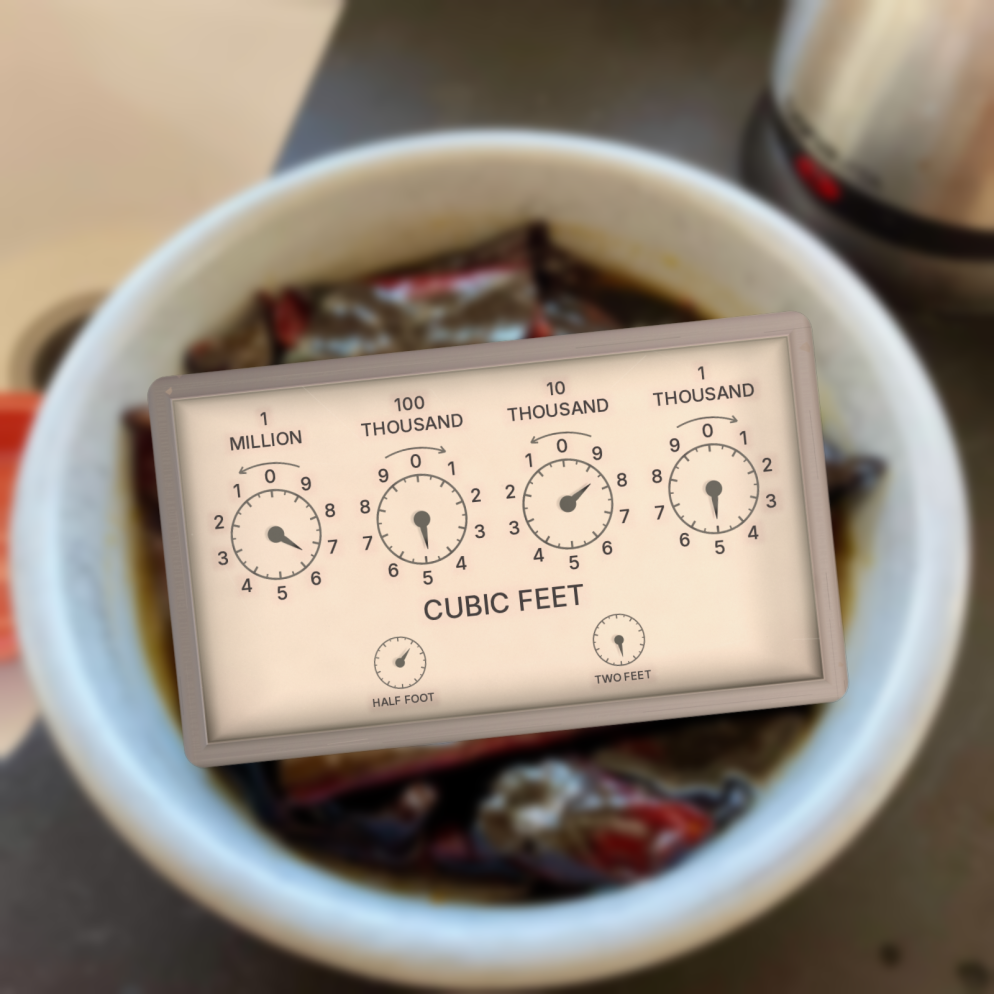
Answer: 648500 ft³
